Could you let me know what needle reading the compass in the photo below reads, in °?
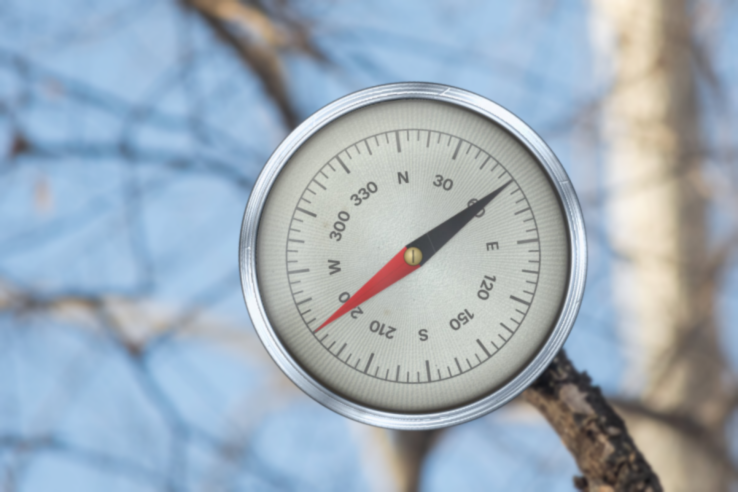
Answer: 240 °
